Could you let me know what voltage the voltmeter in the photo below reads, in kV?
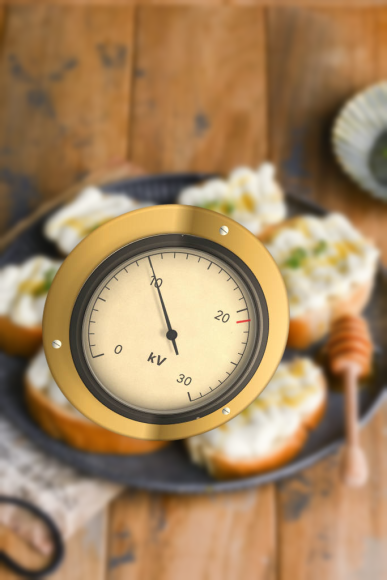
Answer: 10 kV
